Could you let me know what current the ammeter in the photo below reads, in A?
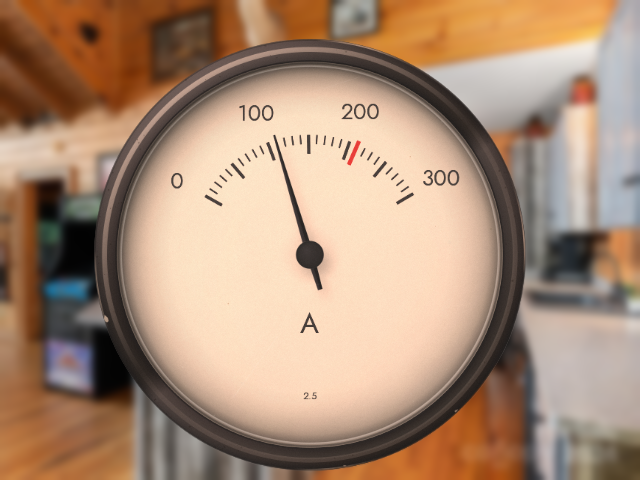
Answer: 110 A
